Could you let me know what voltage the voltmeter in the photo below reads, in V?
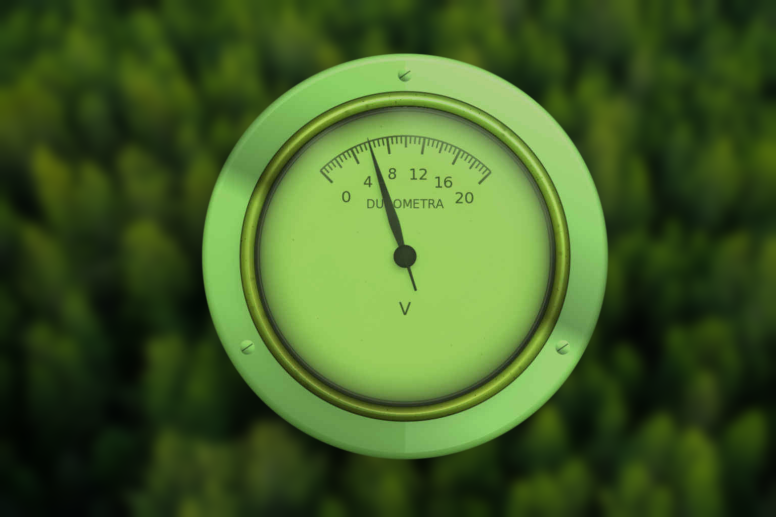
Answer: 6 V
